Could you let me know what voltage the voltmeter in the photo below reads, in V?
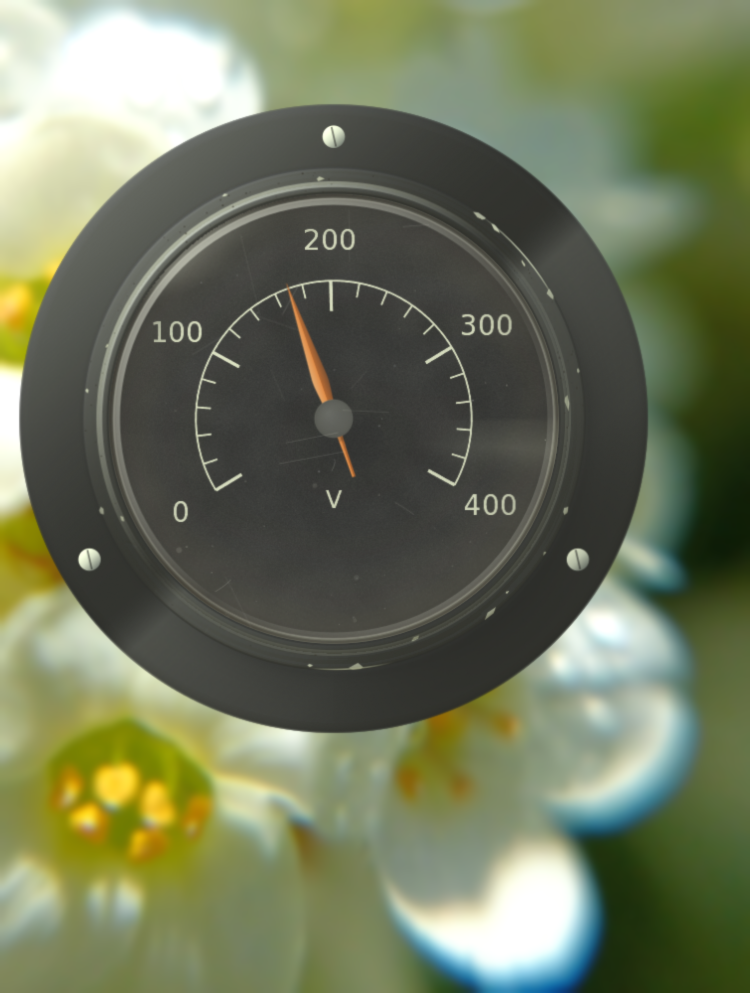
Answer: 170 V
